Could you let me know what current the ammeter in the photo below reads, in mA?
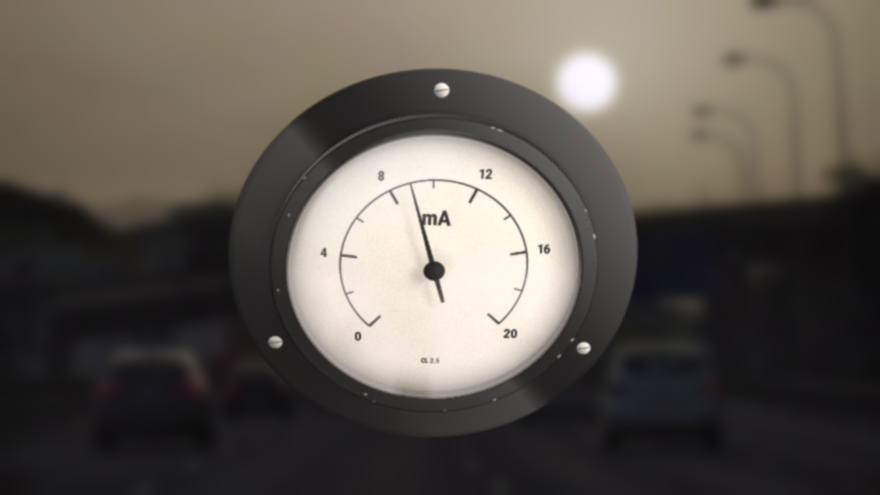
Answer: 9 mA
